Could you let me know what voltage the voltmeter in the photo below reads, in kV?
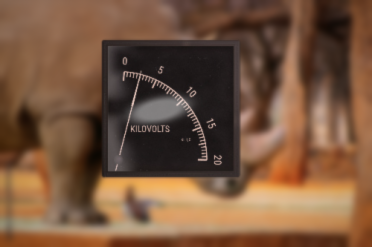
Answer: 2.5 kV
